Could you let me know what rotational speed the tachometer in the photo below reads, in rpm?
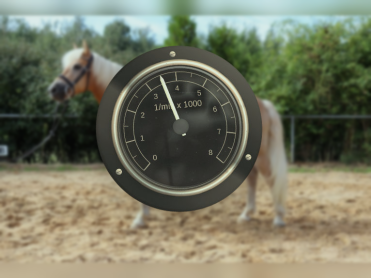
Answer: 3500 rpm
